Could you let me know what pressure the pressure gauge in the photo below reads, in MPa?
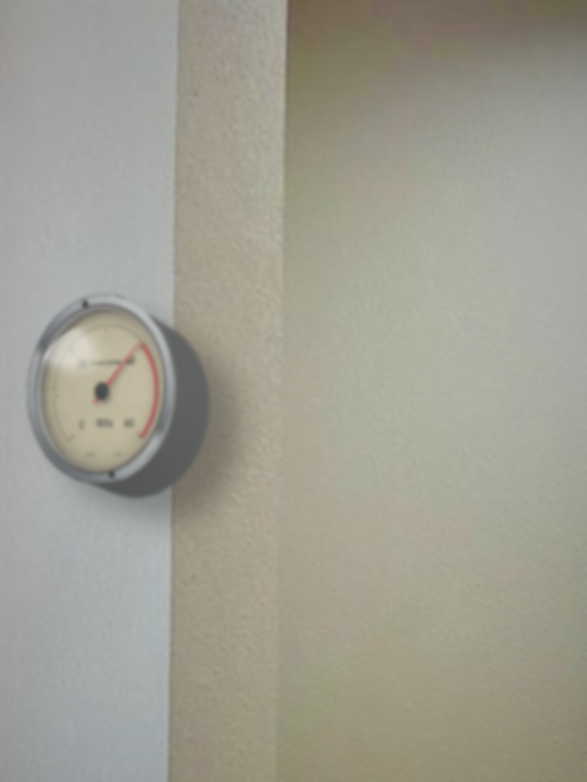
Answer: 40 MPa
